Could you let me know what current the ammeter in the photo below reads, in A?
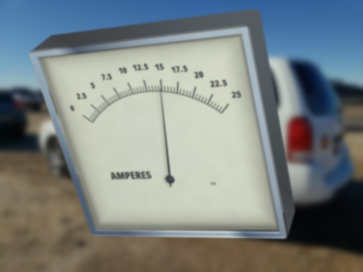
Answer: 15 A
